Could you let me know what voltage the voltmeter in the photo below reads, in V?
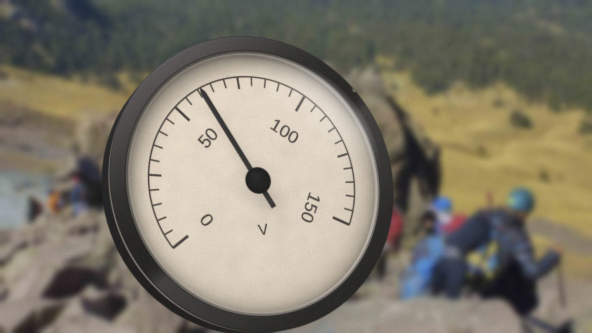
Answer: 60 V
